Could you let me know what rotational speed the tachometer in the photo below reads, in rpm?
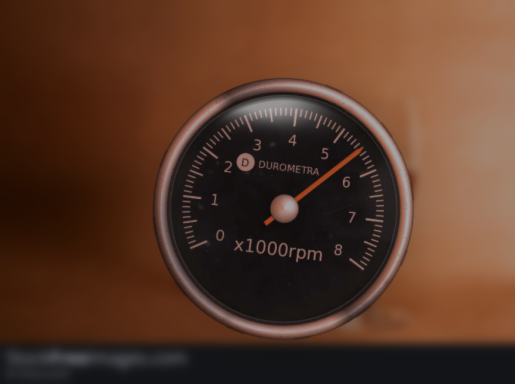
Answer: 5500 rpm
